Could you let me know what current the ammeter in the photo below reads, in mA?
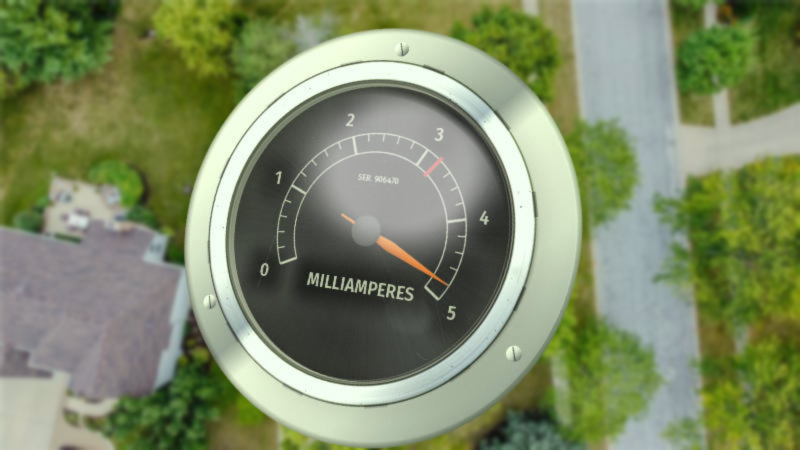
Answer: 4.8 mA
